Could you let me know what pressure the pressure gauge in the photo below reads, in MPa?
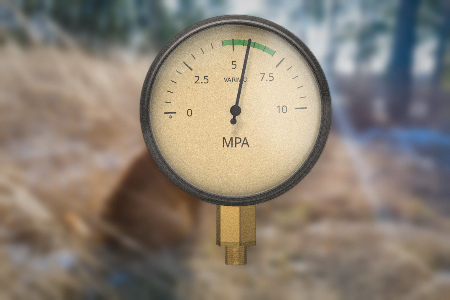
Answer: 5.75 MPa
